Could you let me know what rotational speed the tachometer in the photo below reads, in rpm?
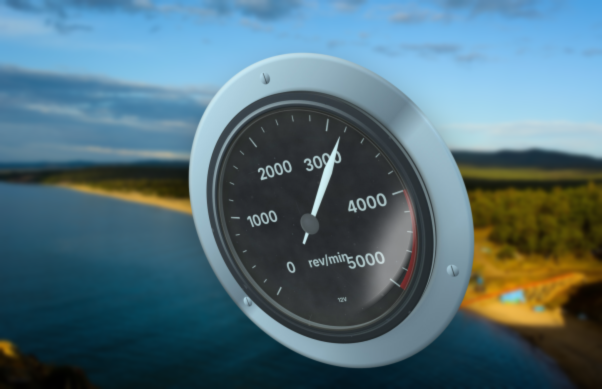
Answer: 3200 rpm
